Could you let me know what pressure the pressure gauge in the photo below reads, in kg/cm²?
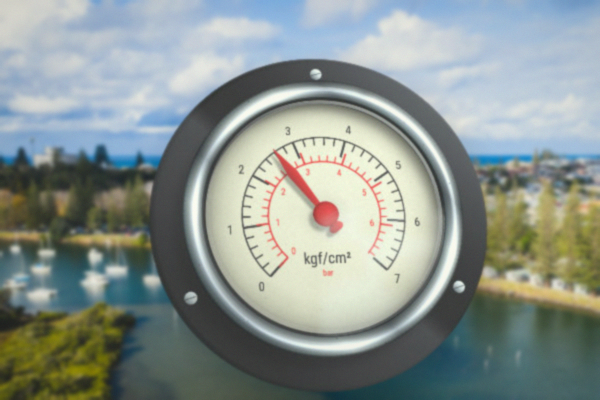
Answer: 2.6 kg/cm²
